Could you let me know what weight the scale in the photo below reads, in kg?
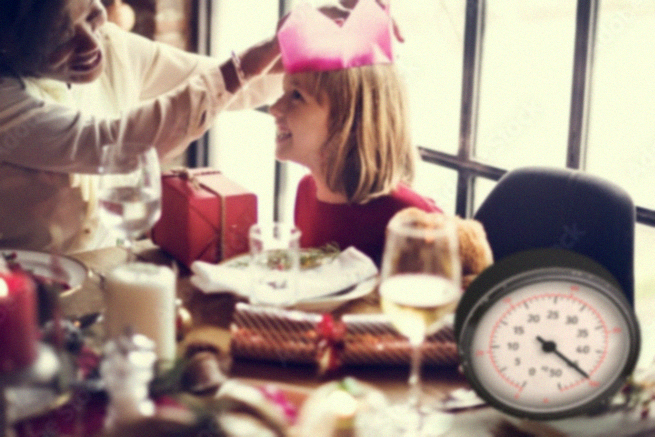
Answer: 45 kg
